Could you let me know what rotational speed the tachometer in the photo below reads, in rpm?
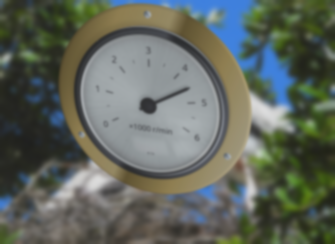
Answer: 4500 rpm
